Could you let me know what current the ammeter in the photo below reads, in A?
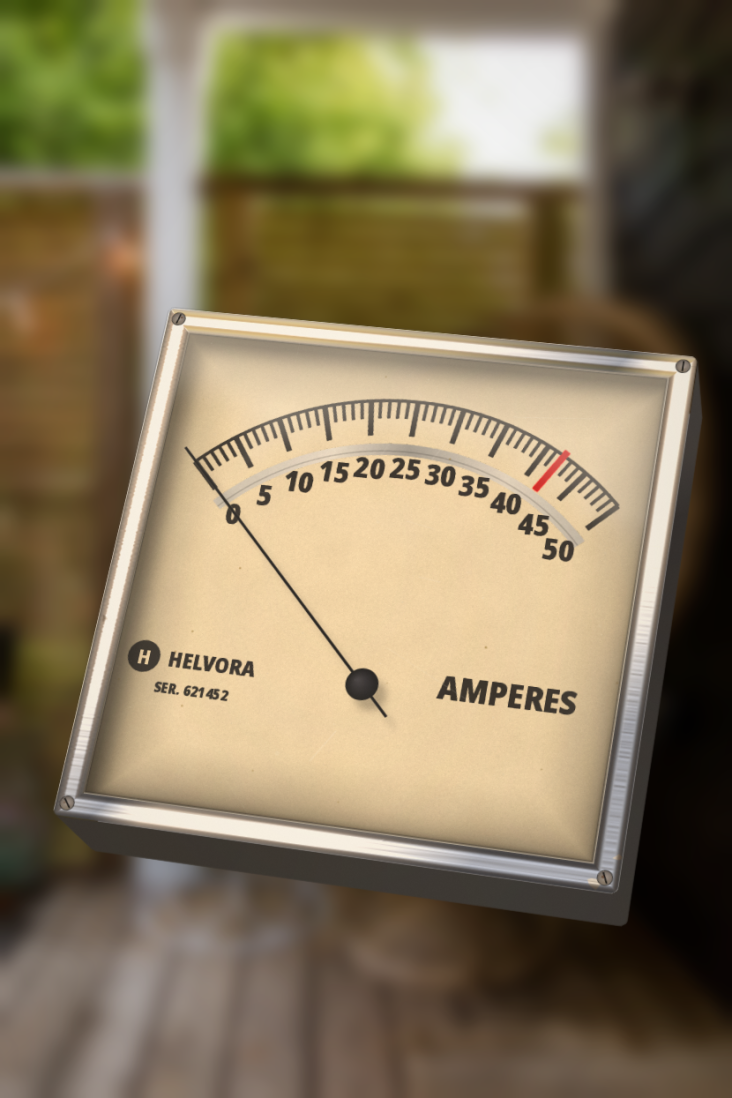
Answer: 0 A
